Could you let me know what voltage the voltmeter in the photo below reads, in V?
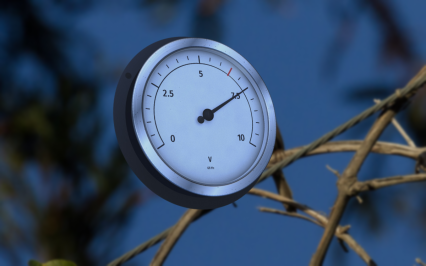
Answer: 7.5 V
